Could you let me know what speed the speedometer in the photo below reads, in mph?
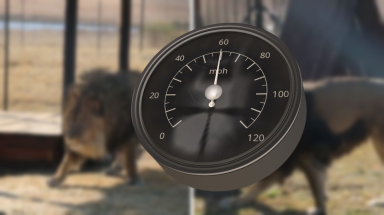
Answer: 60 mph
